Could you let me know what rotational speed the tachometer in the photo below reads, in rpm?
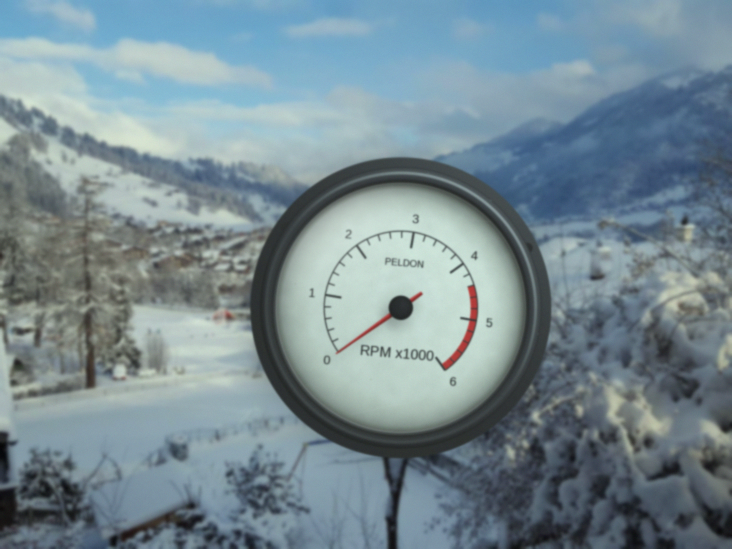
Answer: 0 rpm
